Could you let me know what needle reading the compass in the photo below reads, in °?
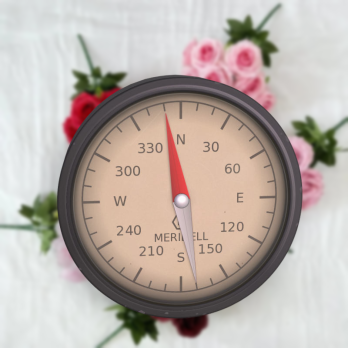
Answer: 350 °
